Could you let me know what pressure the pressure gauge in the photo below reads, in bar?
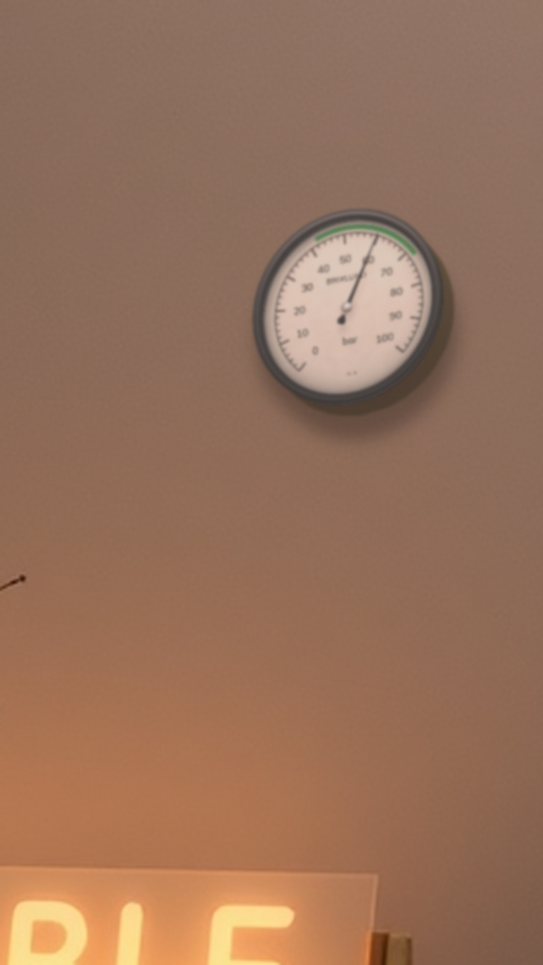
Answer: 60 bar
